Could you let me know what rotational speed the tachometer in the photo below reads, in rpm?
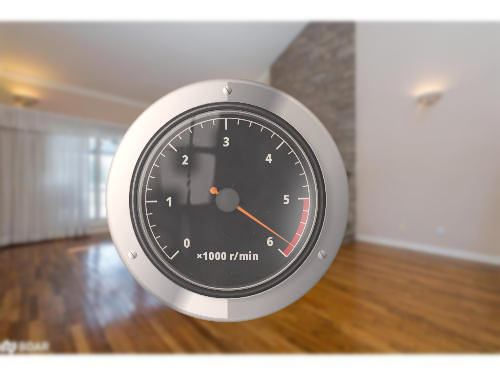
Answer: 5800 rpm
